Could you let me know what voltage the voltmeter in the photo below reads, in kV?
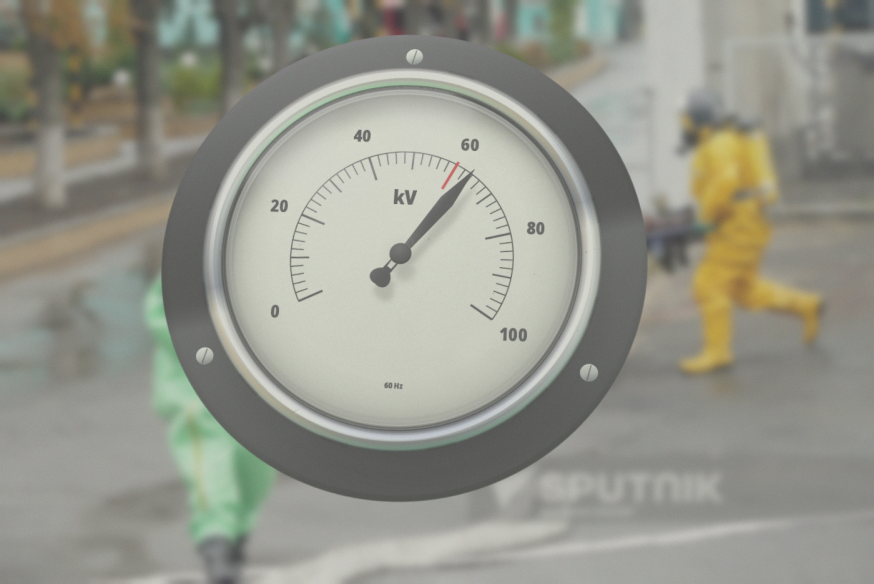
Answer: 64 kV
